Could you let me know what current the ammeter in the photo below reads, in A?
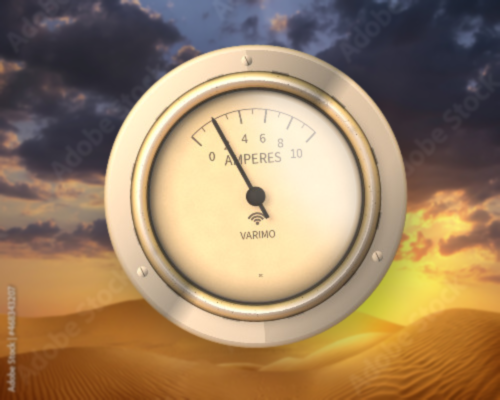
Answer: 2 A
